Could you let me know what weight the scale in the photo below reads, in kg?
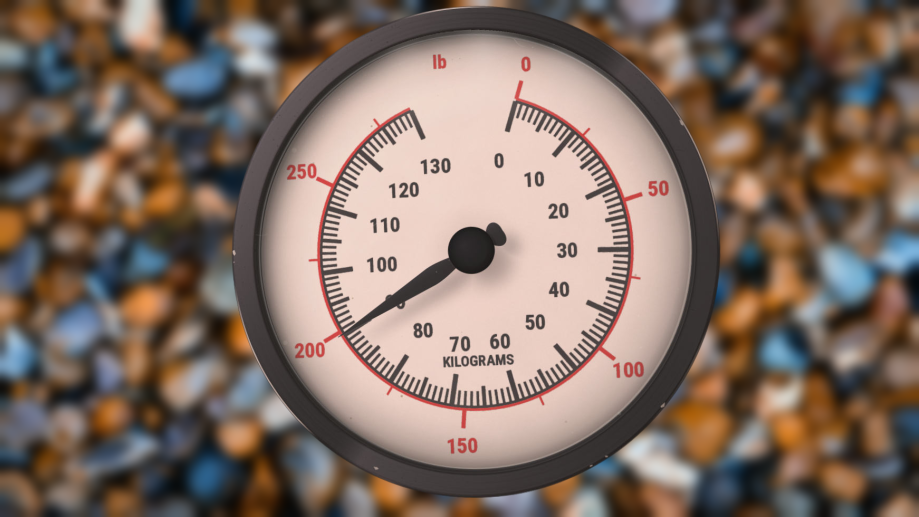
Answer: 90 kg
